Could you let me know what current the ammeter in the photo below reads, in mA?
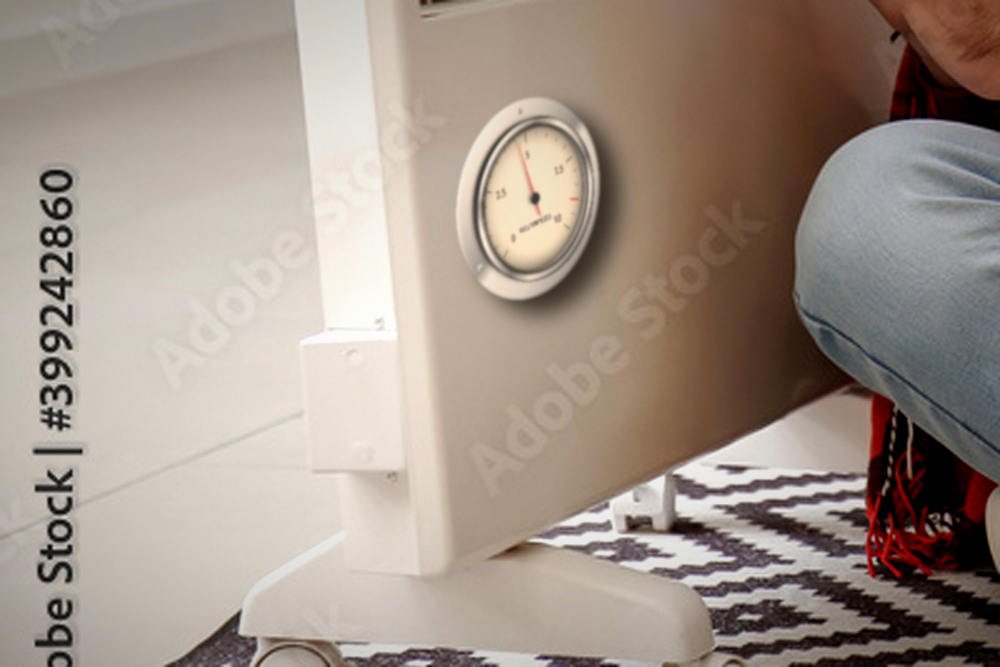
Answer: 4.5 mA
